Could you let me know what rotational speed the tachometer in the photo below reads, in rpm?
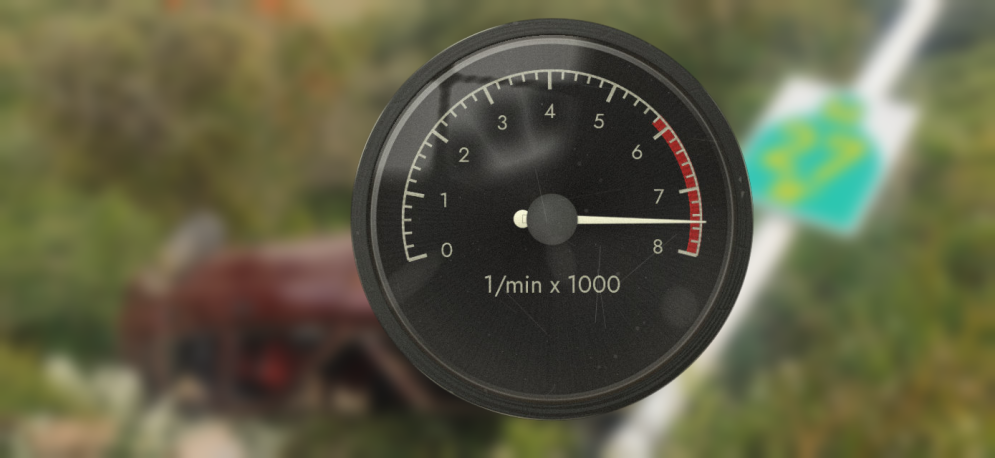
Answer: 7500 rpm
